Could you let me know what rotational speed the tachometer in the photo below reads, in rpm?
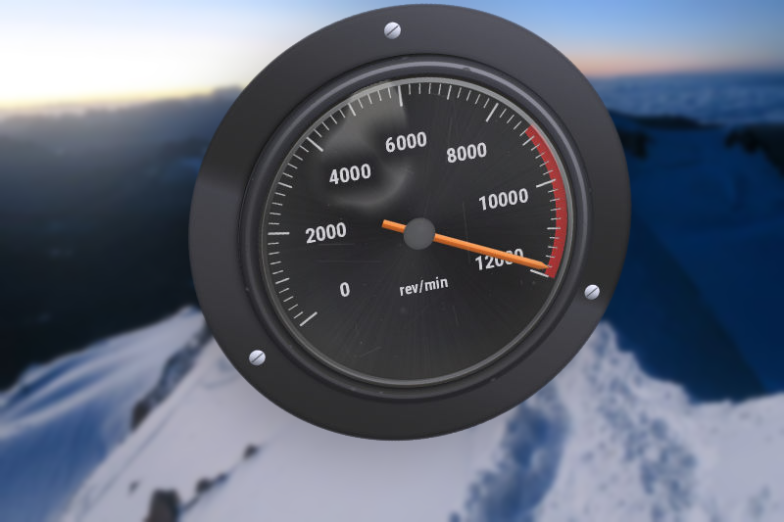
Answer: 11800 rpm
